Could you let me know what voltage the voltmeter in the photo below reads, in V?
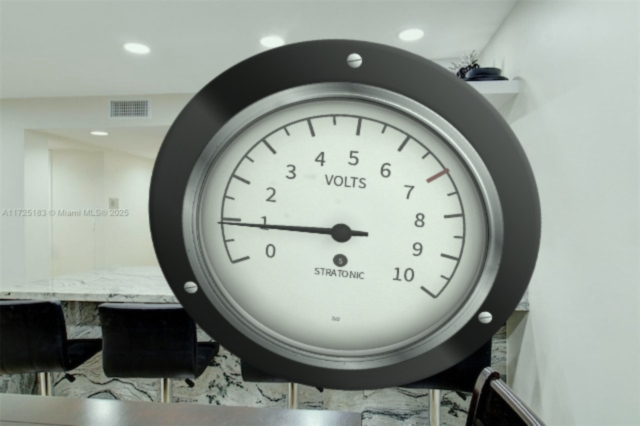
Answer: 1 V
